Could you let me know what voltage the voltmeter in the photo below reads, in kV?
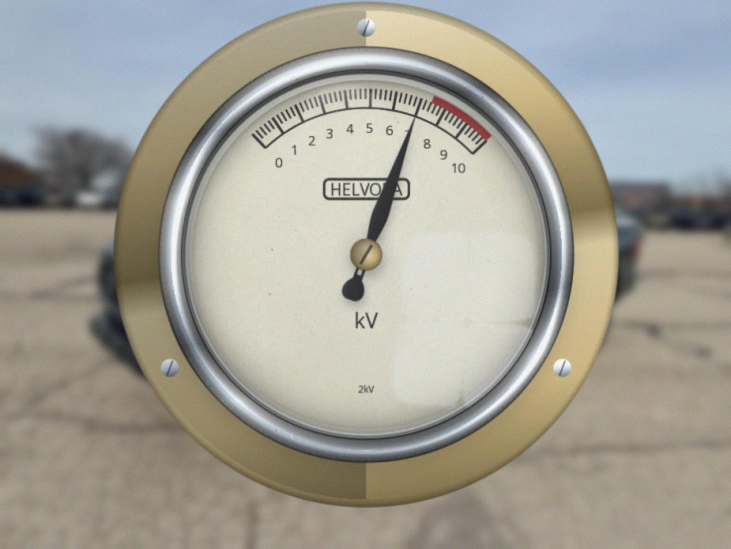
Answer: 7 kV
